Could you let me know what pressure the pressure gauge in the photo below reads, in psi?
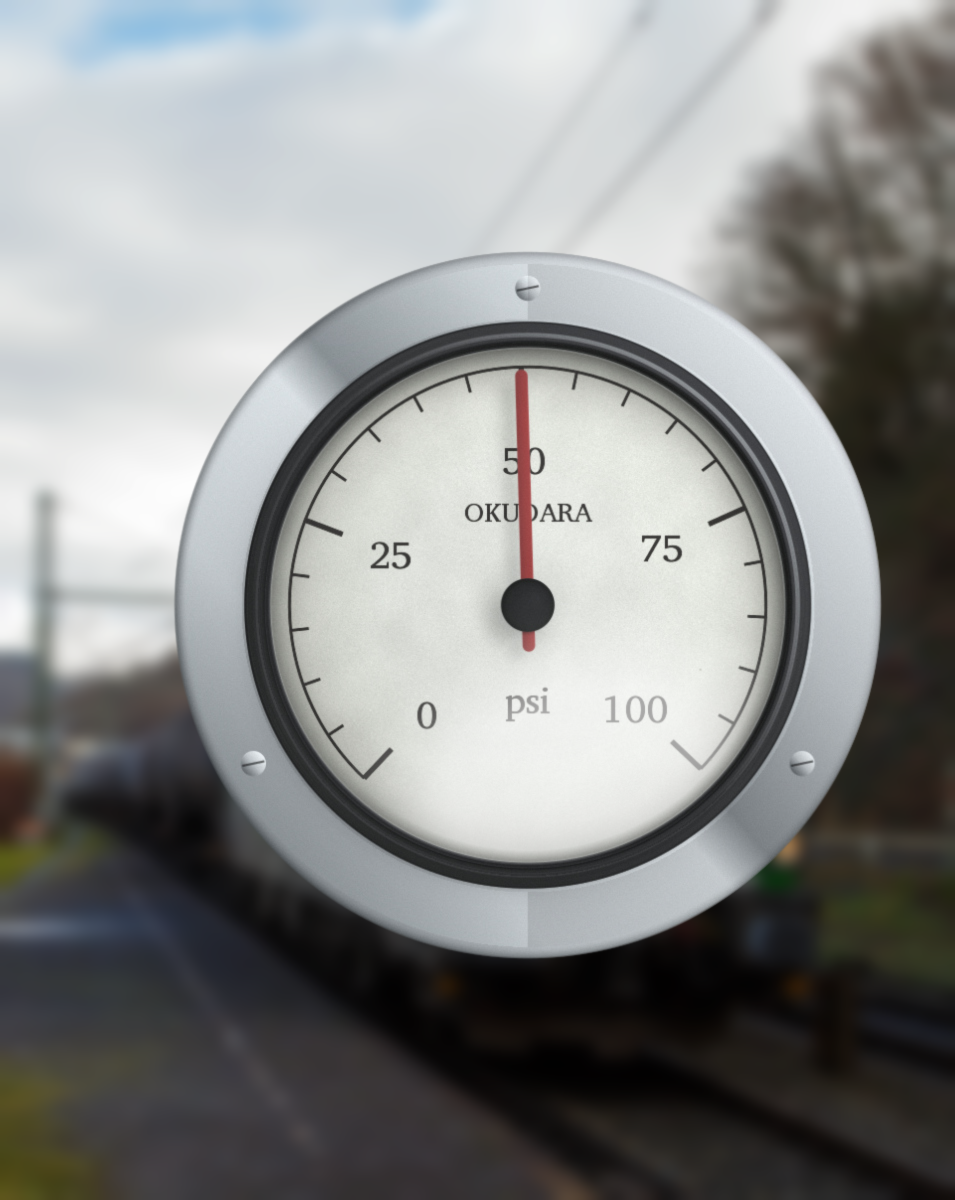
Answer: 50 psi
